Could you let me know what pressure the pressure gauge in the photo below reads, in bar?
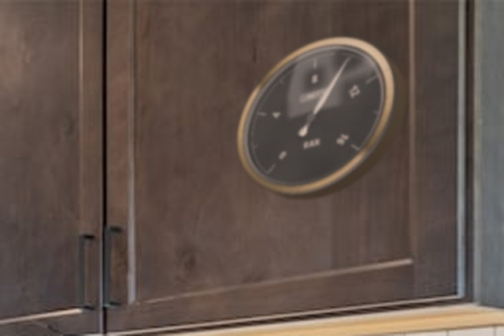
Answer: 10 bar
